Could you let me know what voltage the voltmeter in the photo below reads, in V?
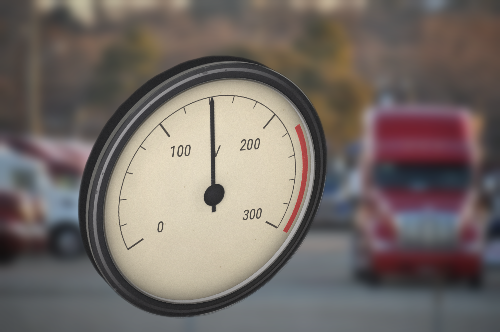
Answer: 140 V
